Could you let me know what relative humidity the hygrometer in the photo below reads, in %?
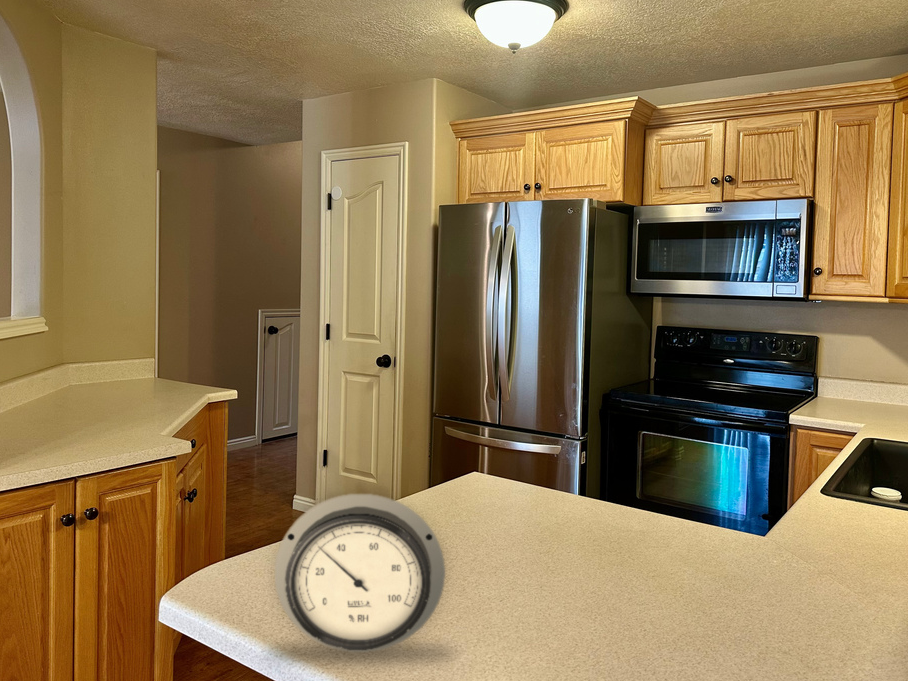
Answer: 32 %
